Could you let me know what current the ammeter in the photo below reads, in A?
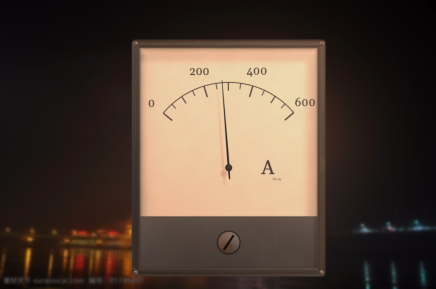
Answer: 275 A
